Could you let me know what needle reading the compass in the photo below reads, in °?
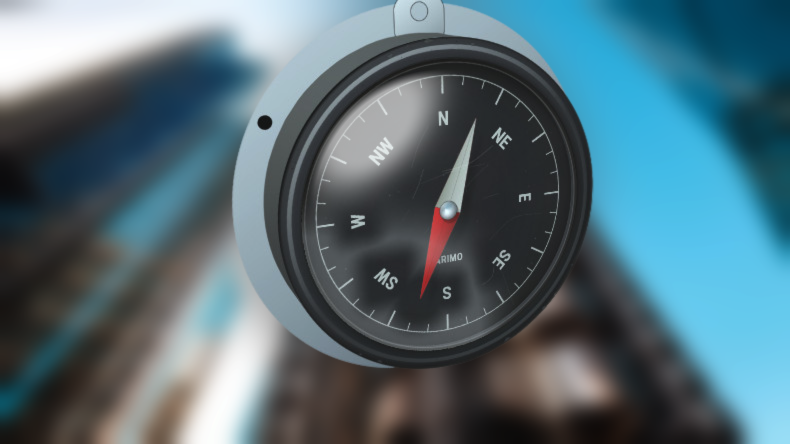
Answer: 200 °
